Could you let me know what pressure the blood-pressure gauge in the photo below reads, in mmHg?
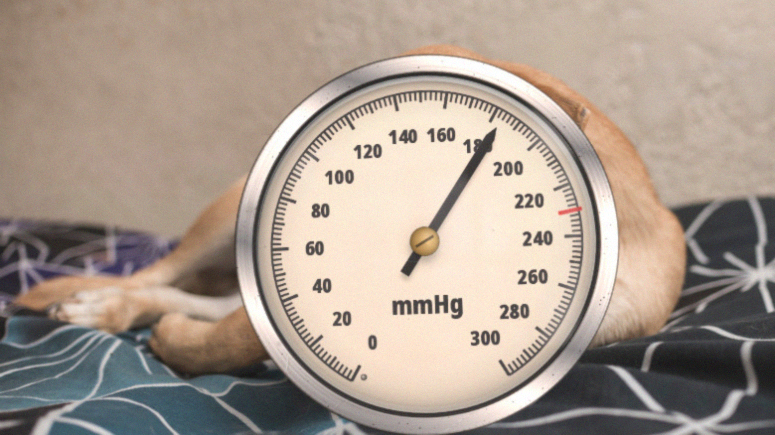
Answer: 184 mmHg
